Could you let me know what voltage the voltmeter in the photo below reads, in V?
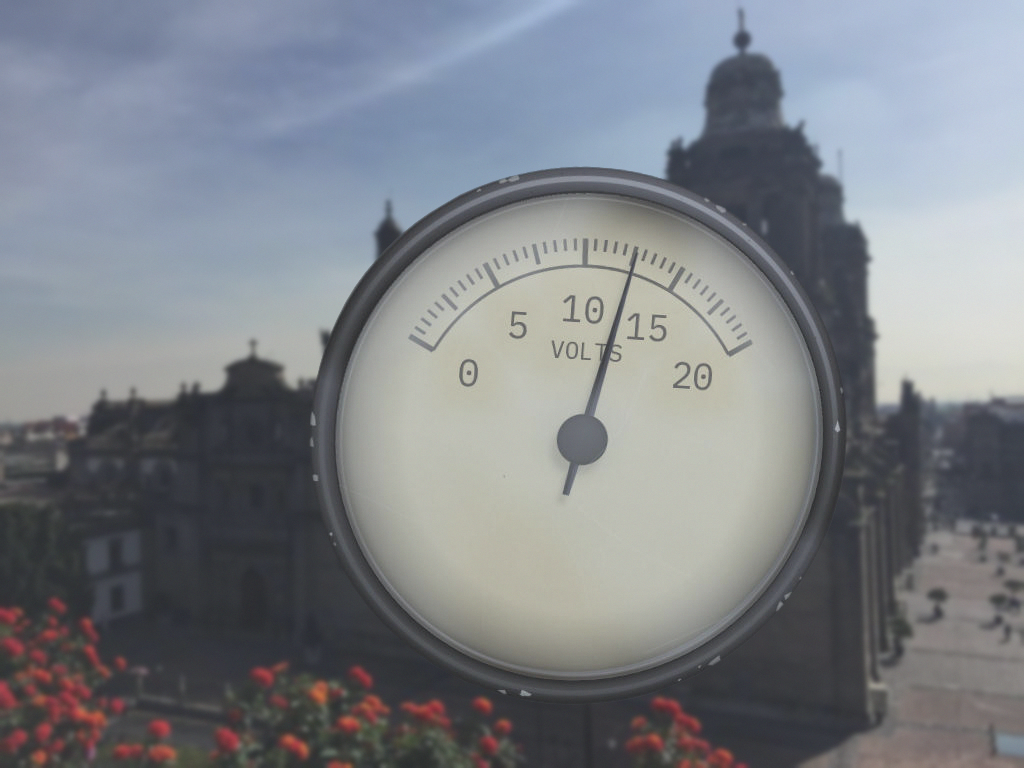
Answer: 12.5 V
